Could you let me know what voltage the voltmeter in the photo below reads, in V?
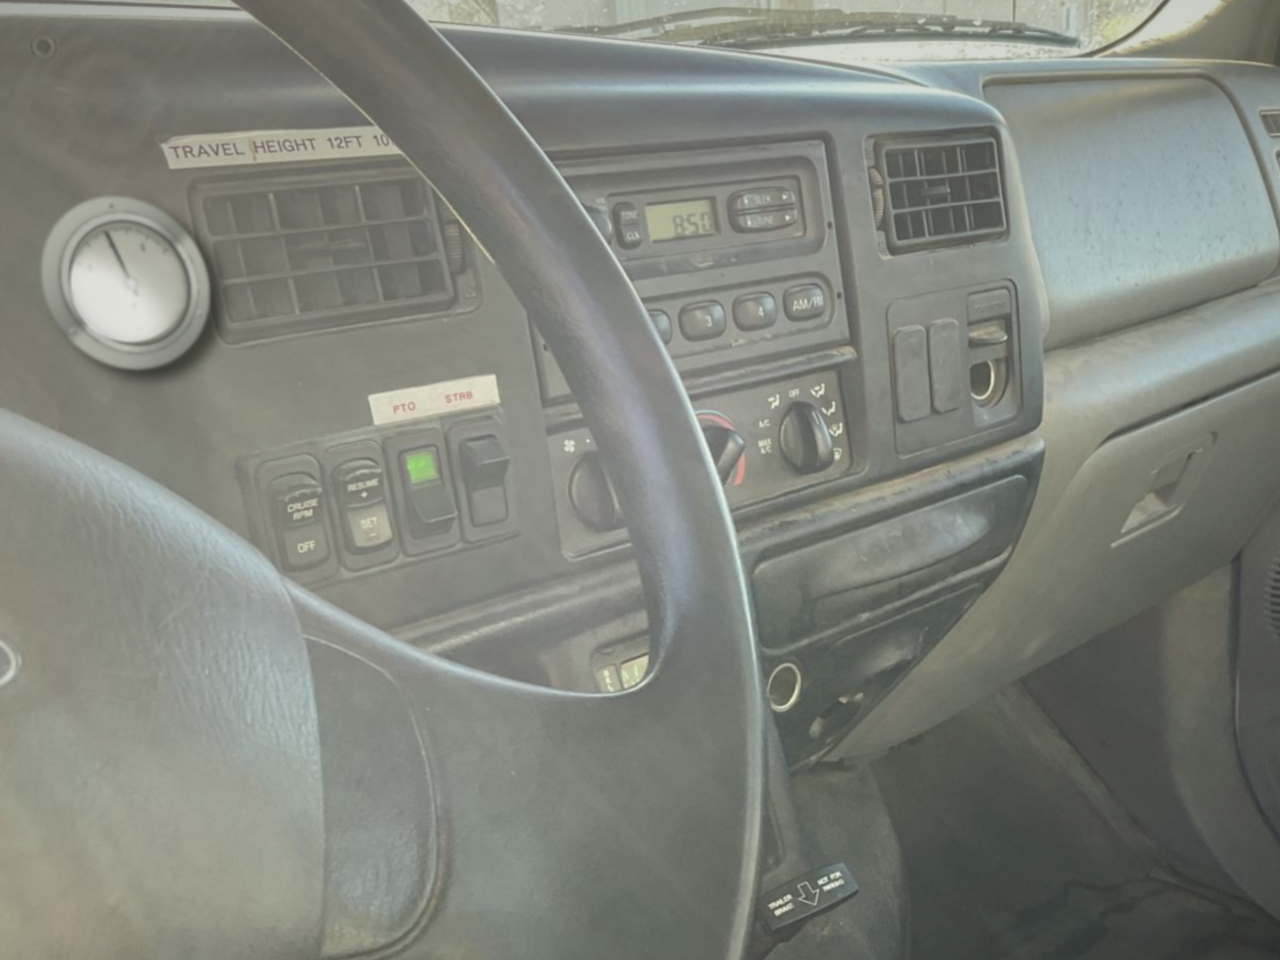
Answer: 4 V
